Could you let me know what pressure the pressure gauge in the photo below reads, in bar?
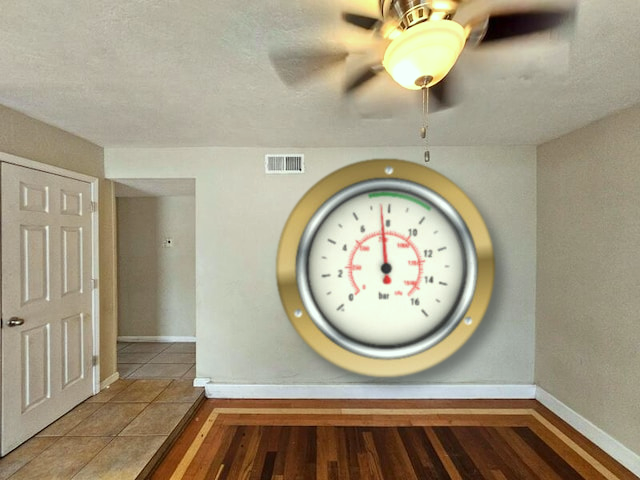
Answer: 7.5 bar
